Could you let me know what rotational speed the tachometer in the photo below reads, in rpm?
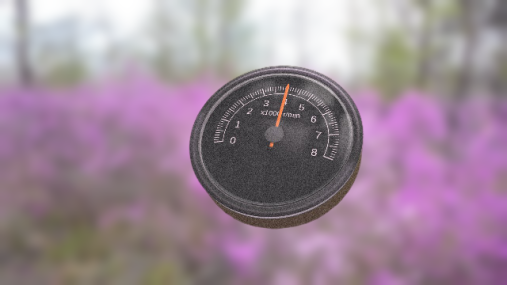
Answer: 4000 rpm
